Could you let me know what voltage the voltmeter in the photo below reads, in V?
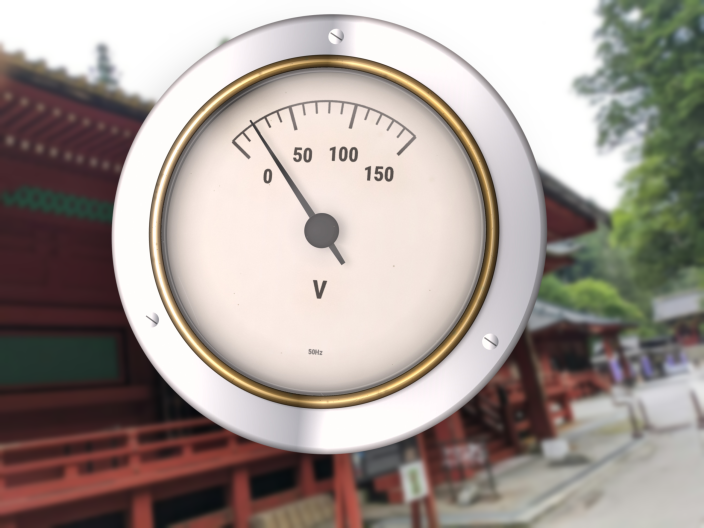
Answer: 20 V
